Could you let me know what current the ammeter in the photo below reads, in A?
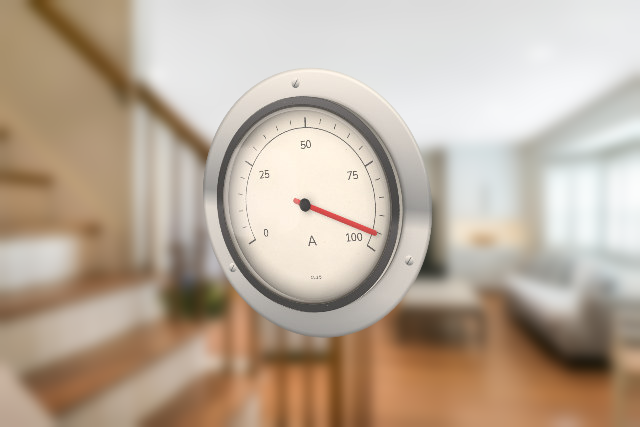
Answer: 95 A
